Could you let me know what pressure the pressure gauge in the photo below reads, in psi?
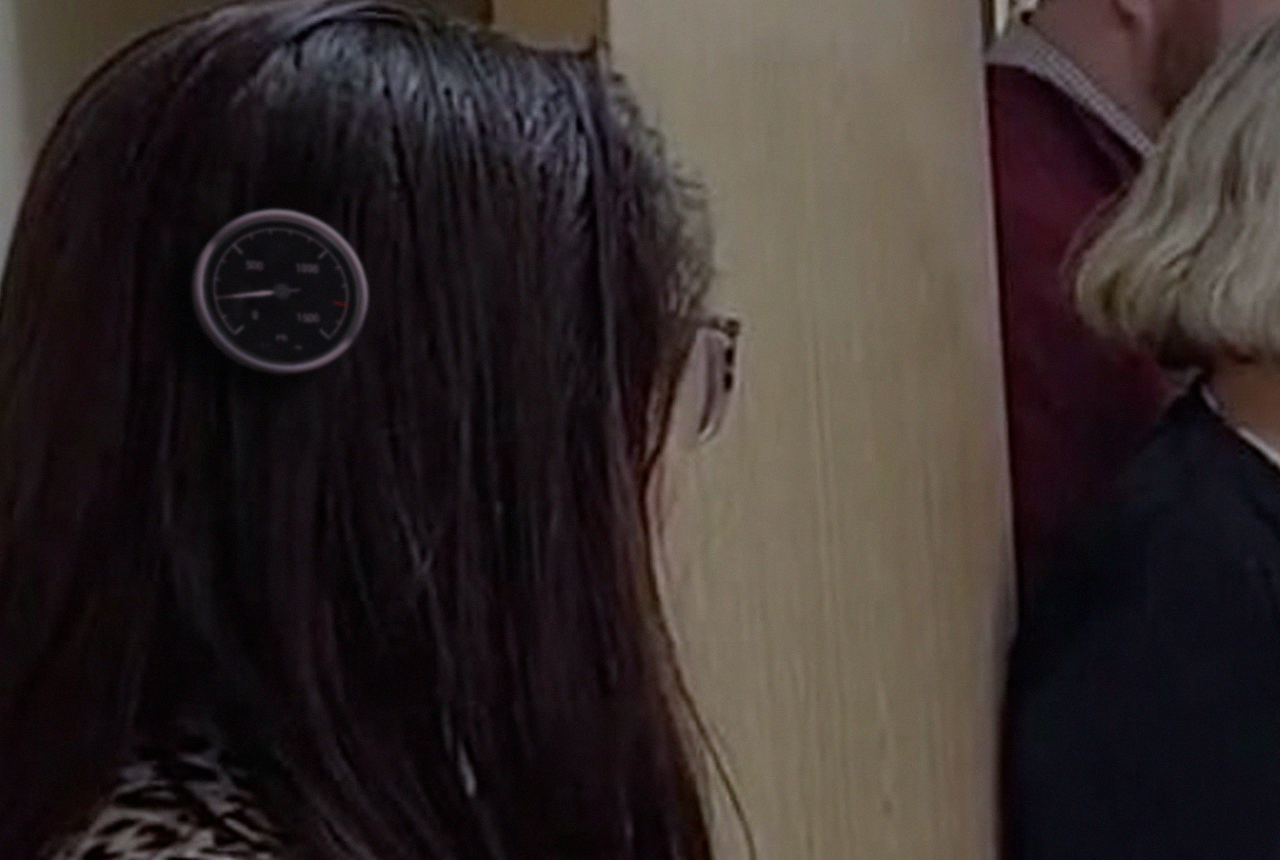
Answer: 200 psi
